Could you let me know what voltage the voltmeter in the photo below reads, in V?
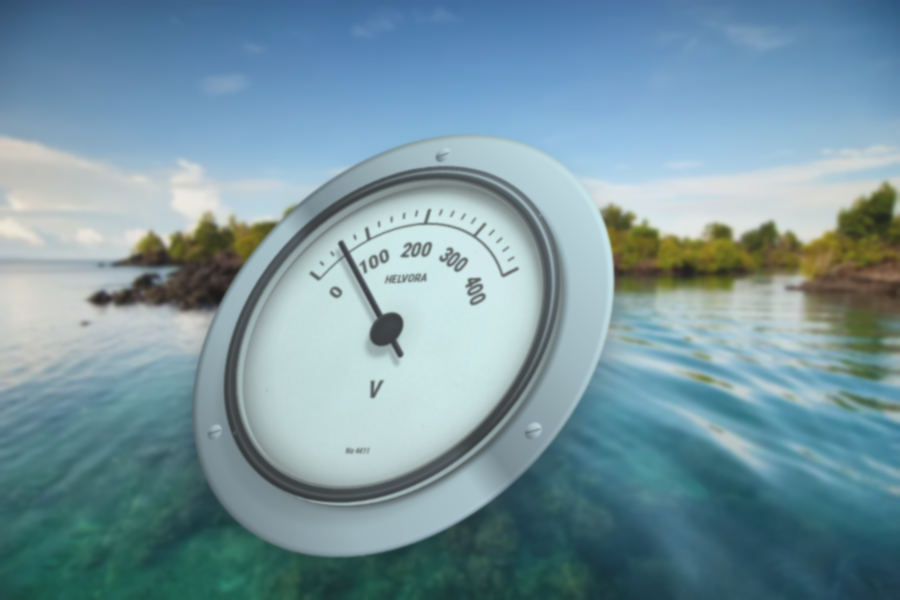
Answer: 60 V
